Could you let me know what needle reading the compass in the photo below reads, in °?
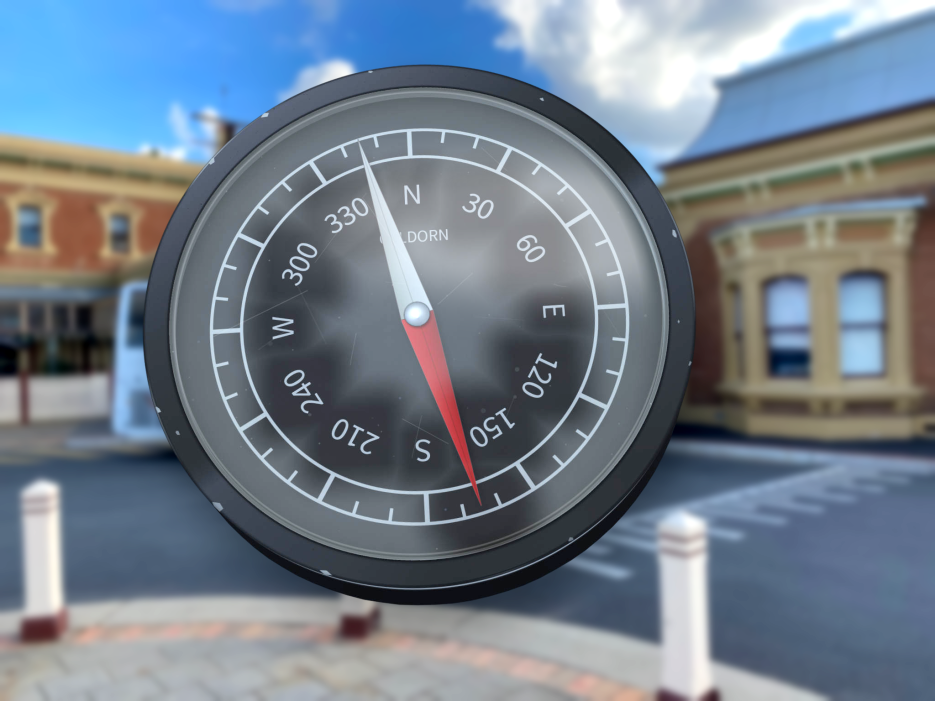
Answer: 165 °
